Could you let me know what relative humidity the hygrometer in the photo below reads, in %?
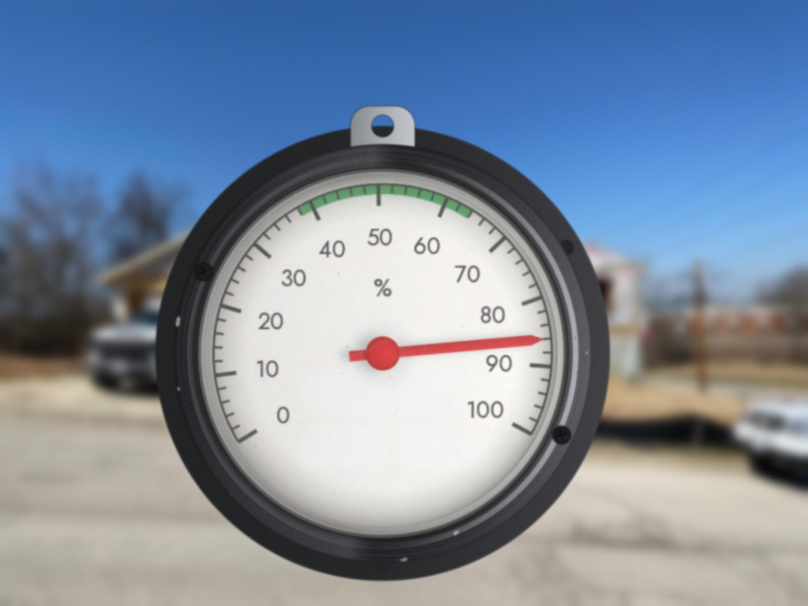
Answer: 86 %
